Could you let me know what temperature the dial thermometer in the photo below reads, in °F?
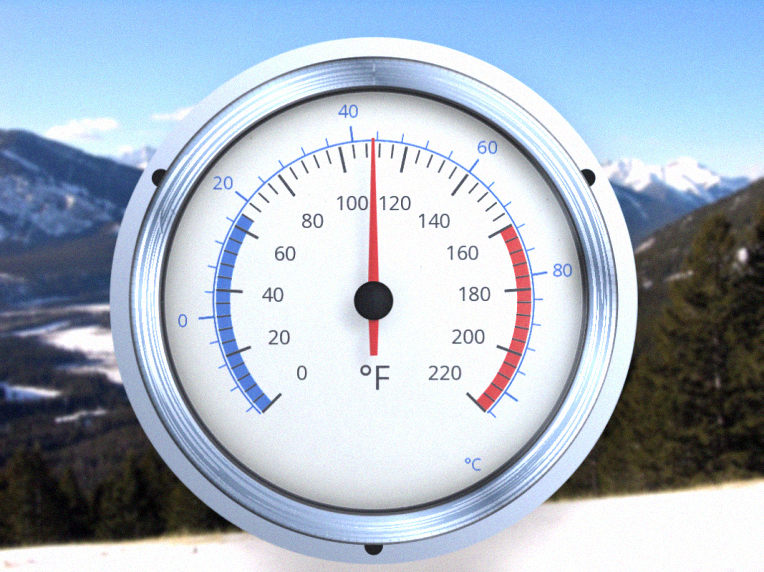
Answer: 110 °F
